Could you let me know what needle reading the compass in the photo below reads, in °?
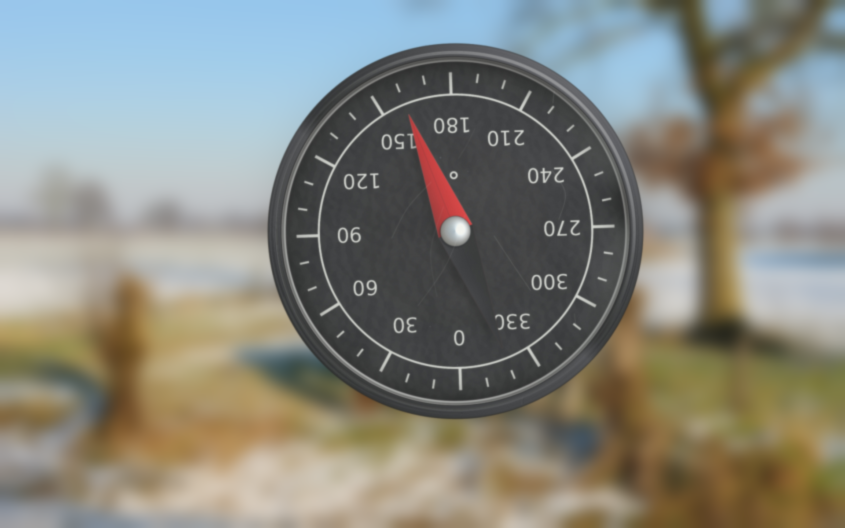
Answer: 160 °
